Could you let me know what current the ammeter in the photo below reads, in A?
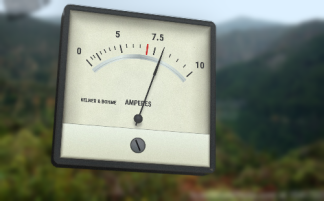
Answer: 8 A
